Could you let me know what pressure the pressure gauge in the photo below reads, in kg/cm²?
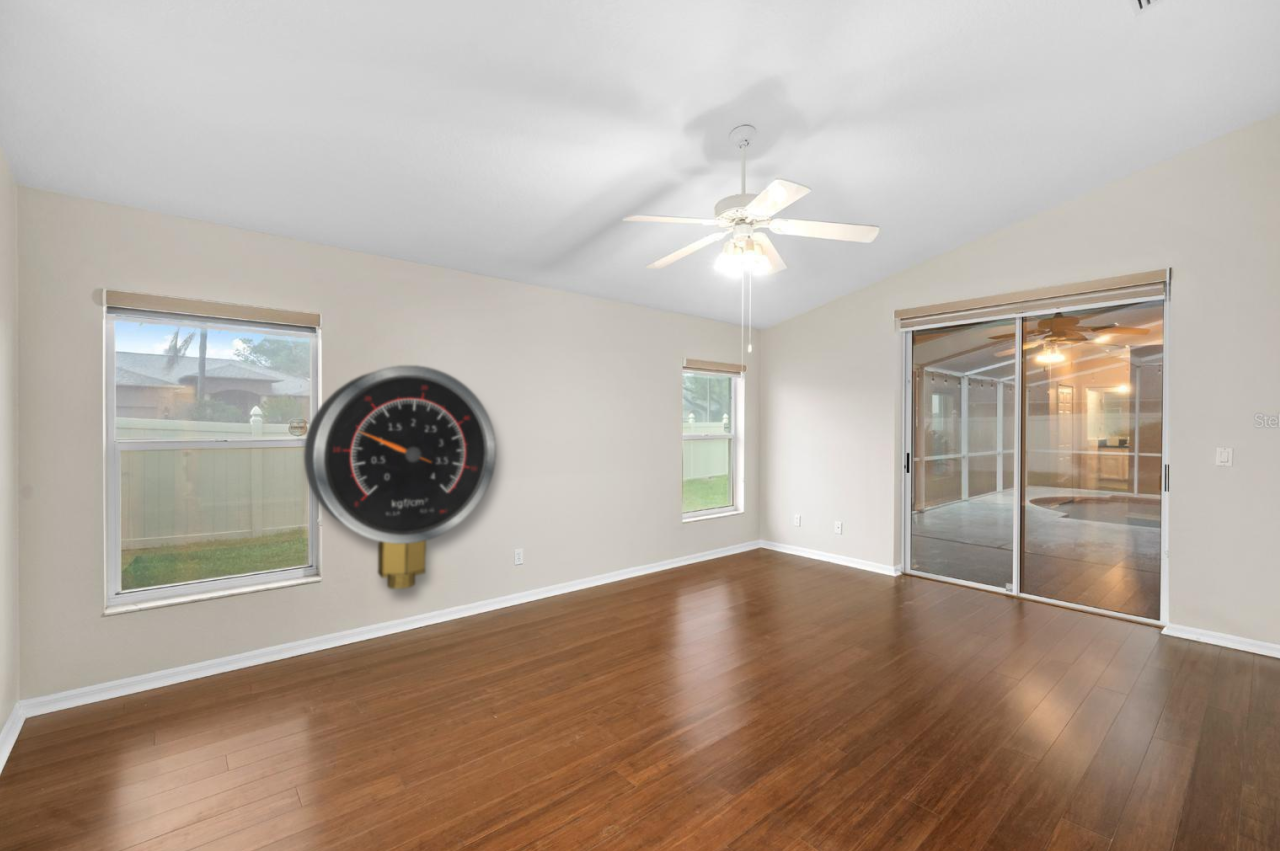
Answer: 1 kg/cm²
